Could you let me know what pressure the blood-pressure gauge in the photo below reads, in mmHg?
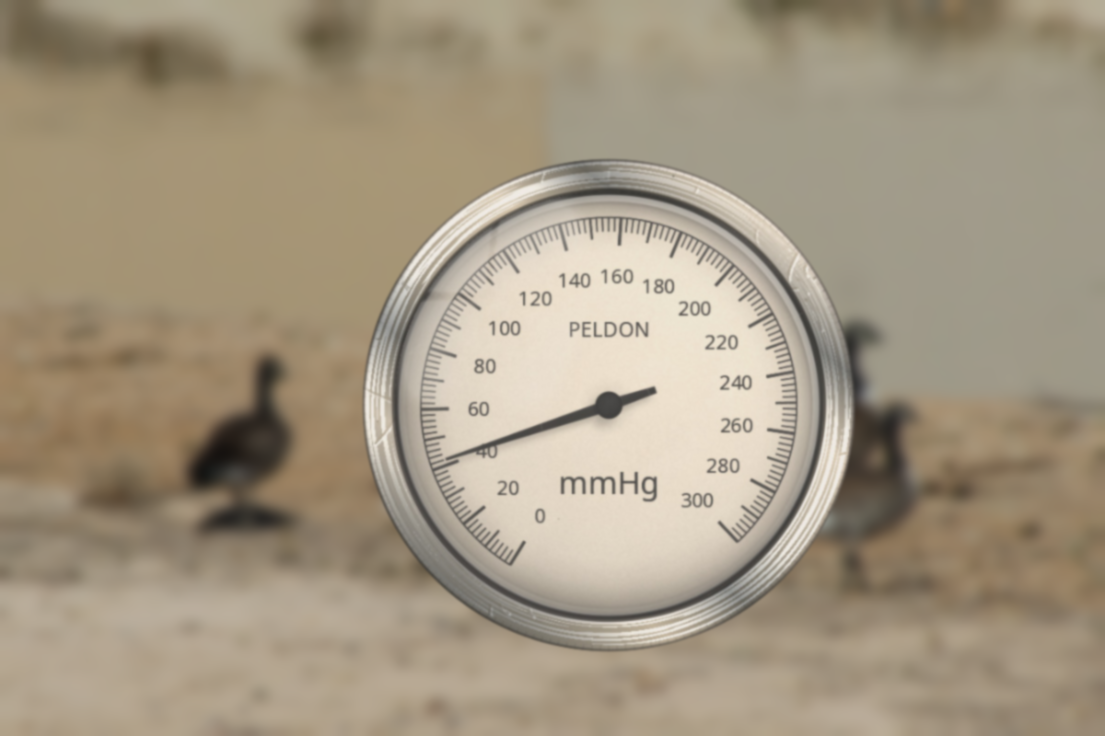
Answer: 42 mmHg
